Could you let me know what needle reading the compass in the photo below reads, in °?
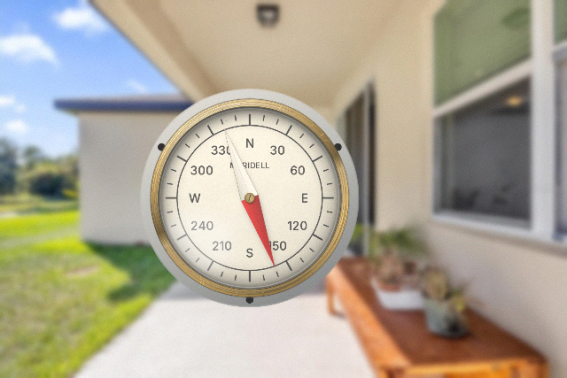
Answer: 160 °
